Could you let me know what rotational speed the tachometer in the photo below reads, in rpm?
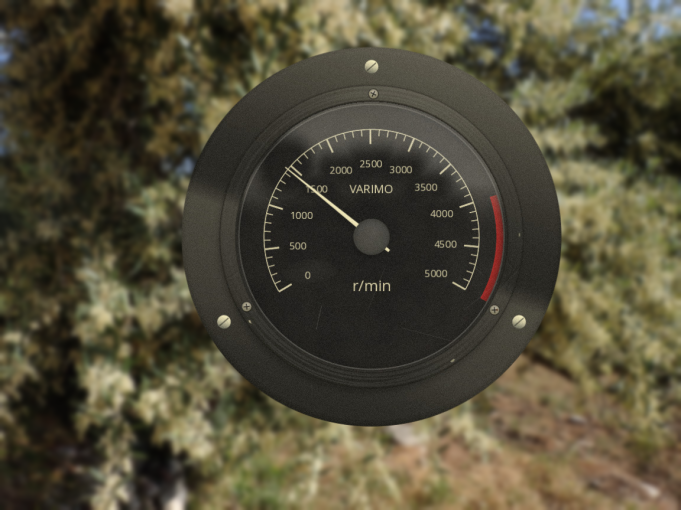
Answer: 1450 rpm
